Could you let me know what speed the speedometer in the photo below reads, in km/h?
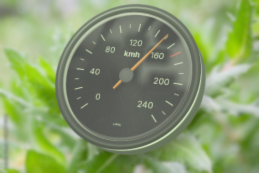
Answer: 150 km/h
